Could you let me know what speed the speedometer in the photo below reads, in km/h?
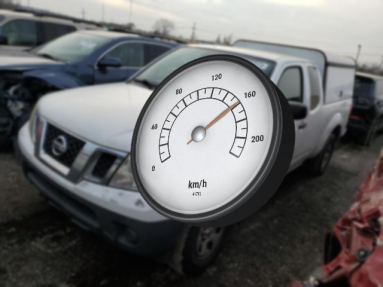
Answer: 160 km/h
